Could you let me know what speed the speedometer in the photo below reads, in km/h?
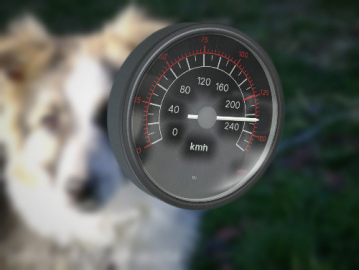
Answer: 225 km/h
